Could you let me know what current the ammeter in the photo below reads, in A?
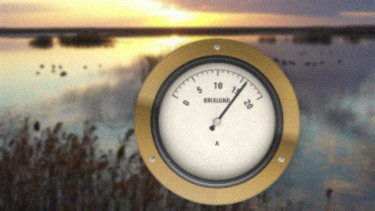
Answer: 16 A
